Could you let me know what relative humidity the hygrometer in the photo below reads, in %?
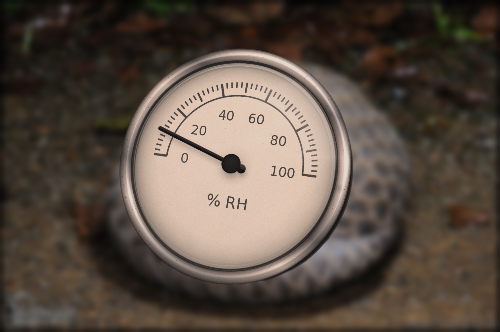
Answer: 10 %
